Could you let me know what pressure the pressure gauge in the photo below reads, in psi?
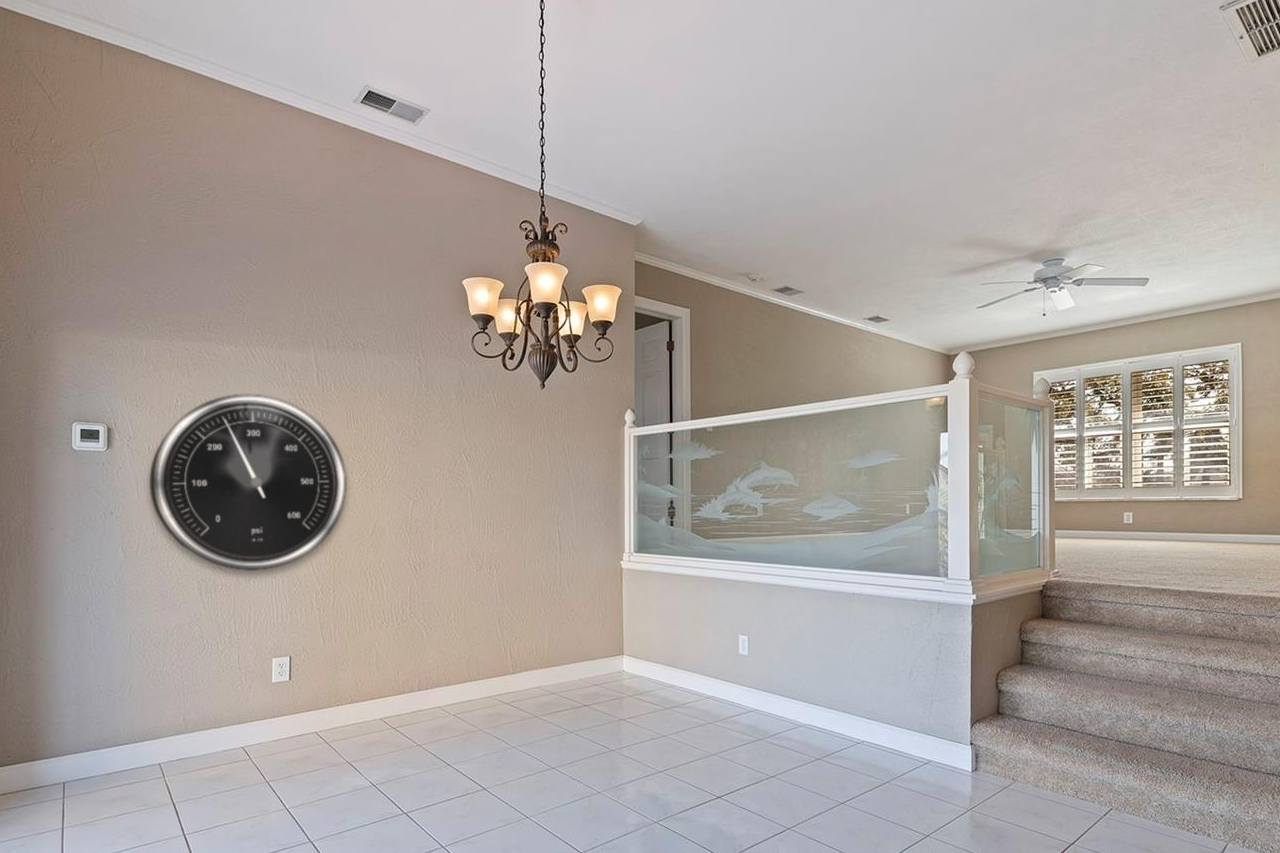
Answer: 250 psi
